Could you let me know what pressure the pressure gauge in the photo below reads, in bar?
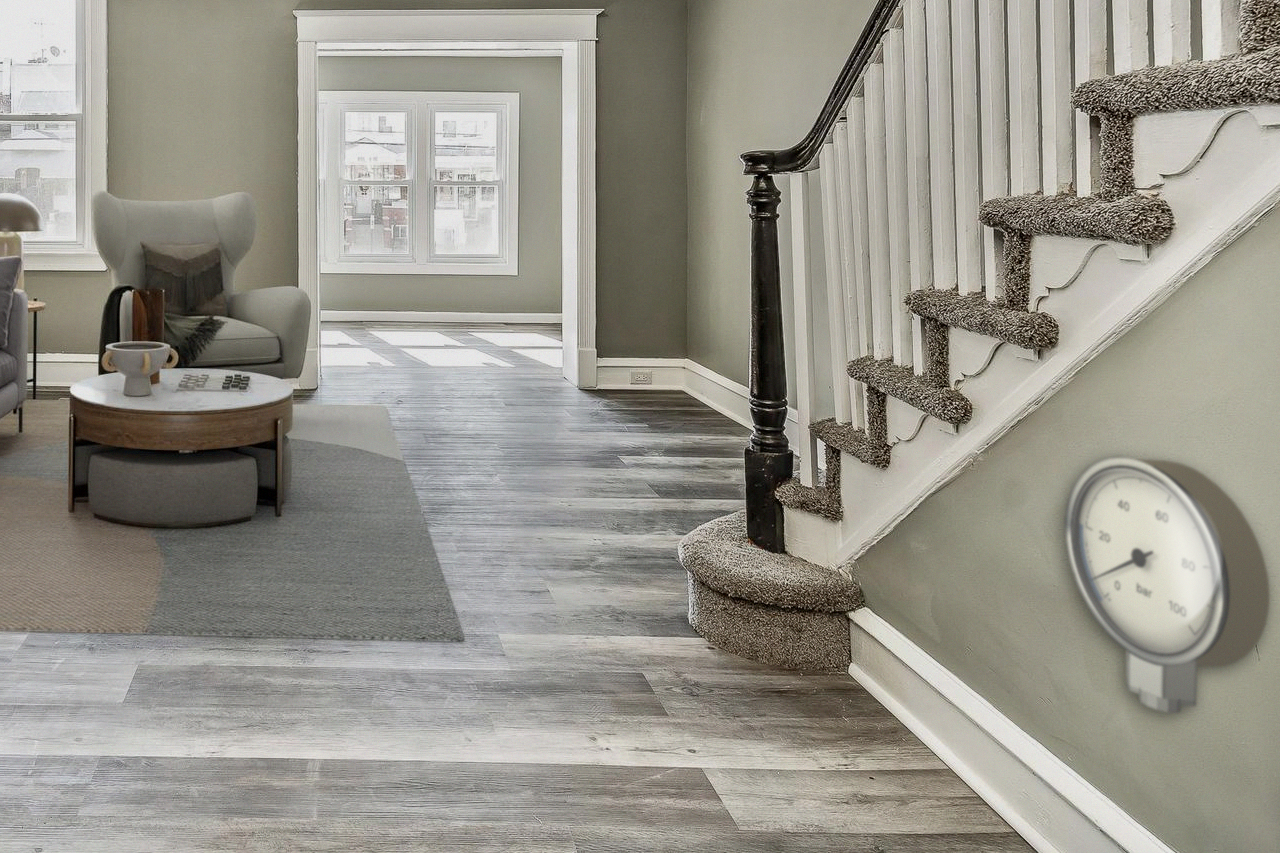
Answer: 5 bar
